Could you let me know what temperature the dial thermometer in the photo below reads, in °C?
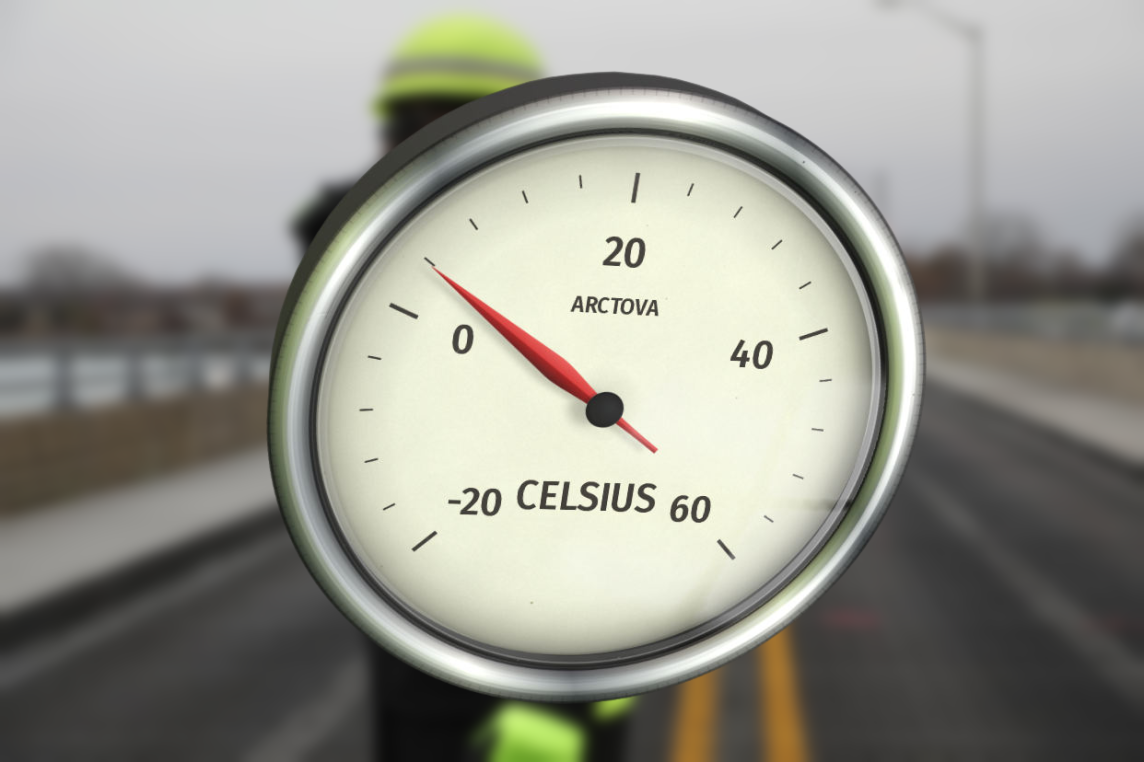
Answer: 4 °C
